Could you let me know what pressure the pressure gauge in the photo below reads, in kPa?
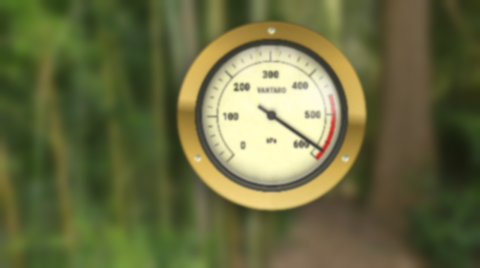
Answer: 580 kPa
